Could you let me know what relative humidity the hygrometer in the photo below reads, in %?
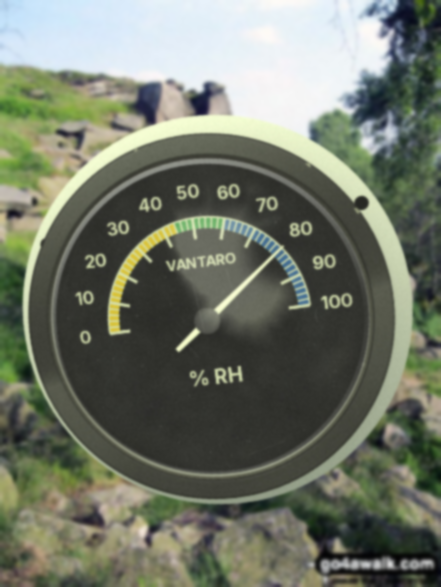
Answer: 80 %
